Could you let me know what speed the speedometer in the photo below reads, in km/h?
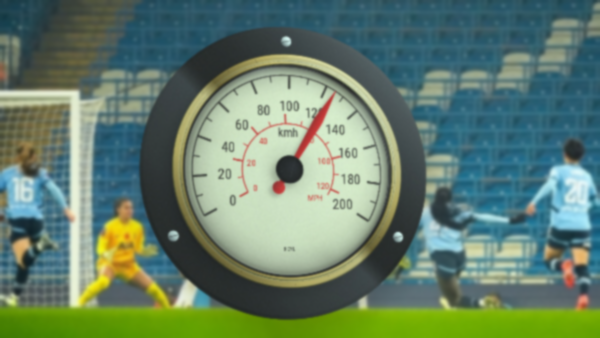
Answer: 125 km/h
